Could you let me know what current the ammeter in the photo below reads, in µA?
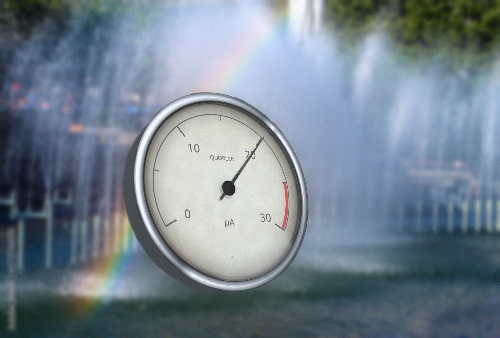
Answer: 20 µA
